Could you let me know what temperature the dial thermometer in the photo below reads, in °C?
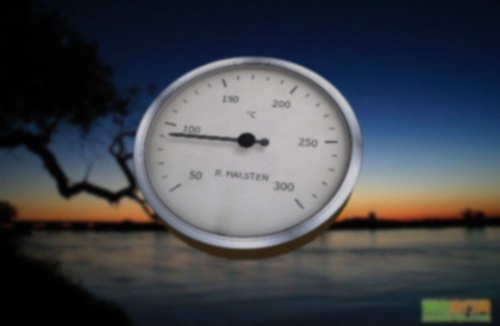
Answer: 90 °C
